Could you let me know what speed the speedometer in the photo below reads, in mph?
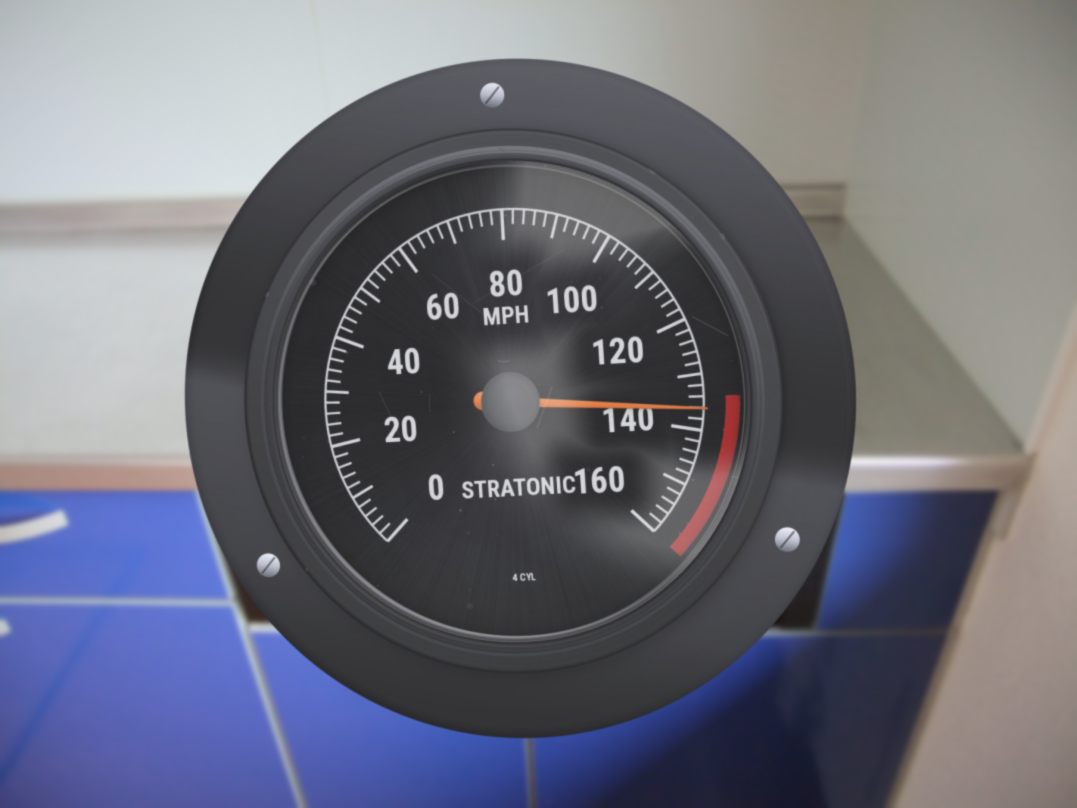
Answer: 136 mph
